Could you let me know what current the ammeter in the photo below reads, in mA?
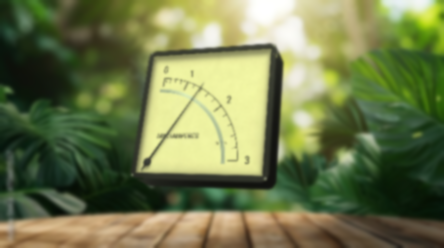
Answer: 1.4 mA
